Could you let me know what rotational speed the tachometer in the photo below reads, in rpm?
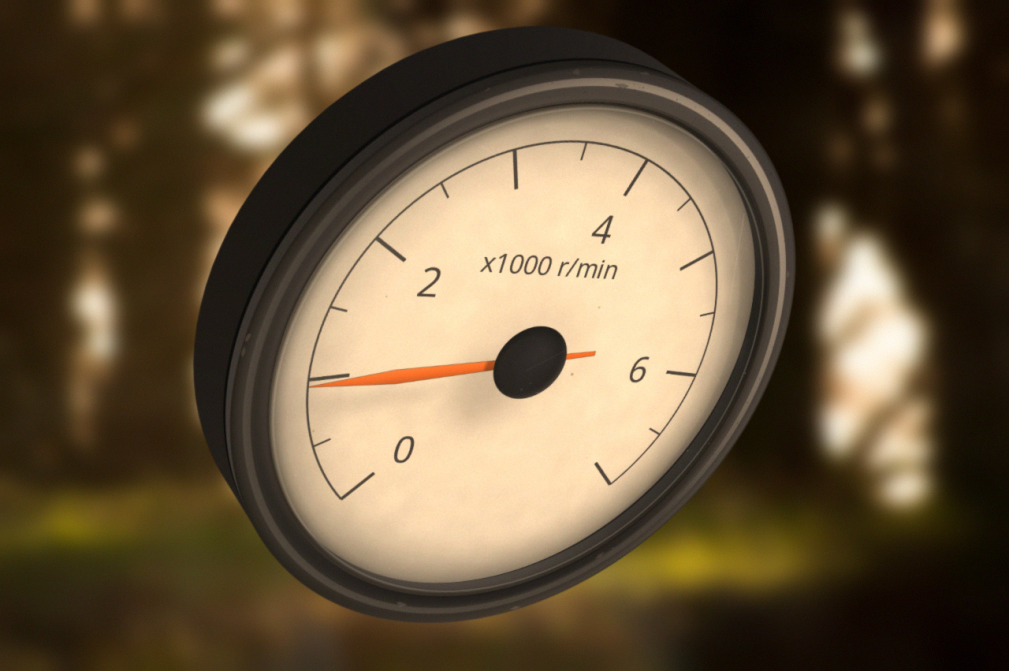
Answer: 1000 rpm
